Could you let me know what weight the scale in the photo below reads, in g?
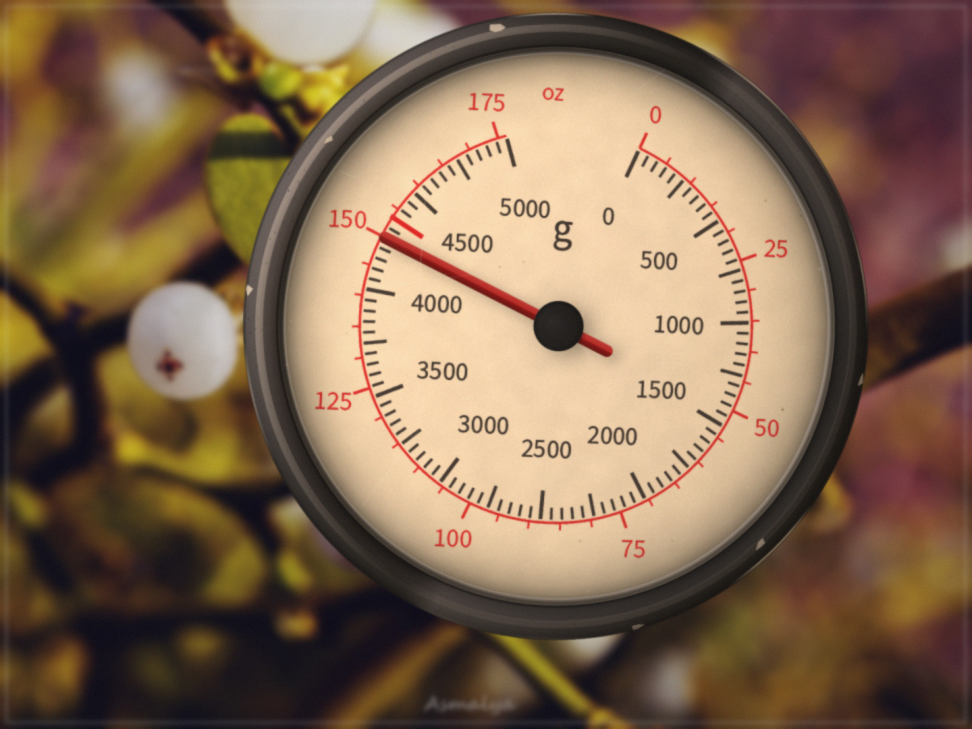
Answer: 4250 g
